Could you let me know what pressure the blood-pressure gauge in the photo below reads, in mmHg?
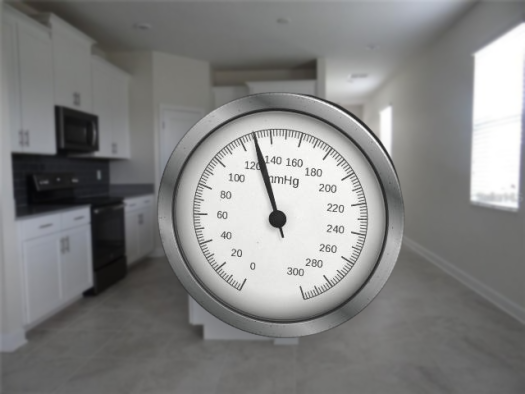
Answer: 130 mmHg
